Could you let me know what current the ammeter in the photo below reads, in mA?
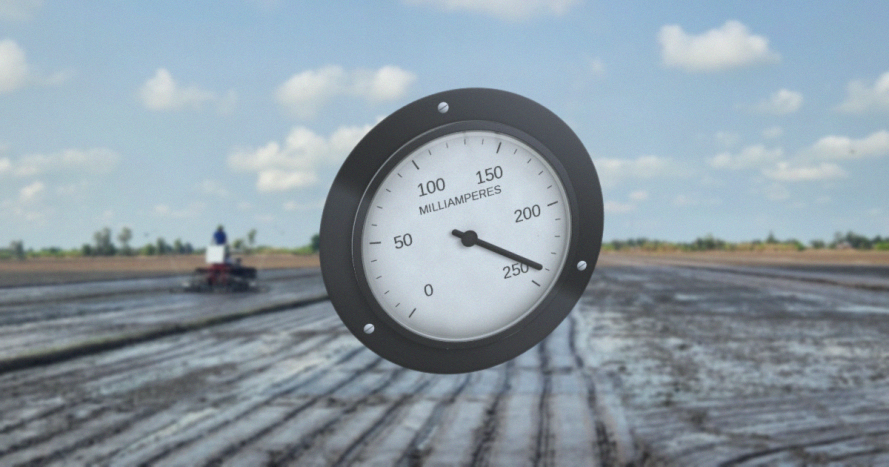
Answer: 240 mA
